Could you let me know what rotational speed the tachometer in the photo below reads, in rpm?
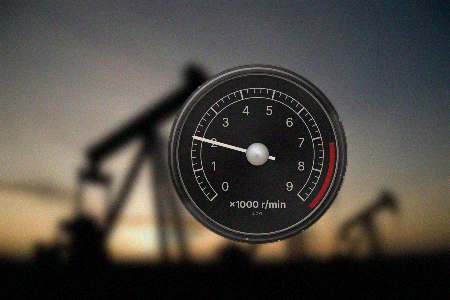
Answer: 2000 rpm
